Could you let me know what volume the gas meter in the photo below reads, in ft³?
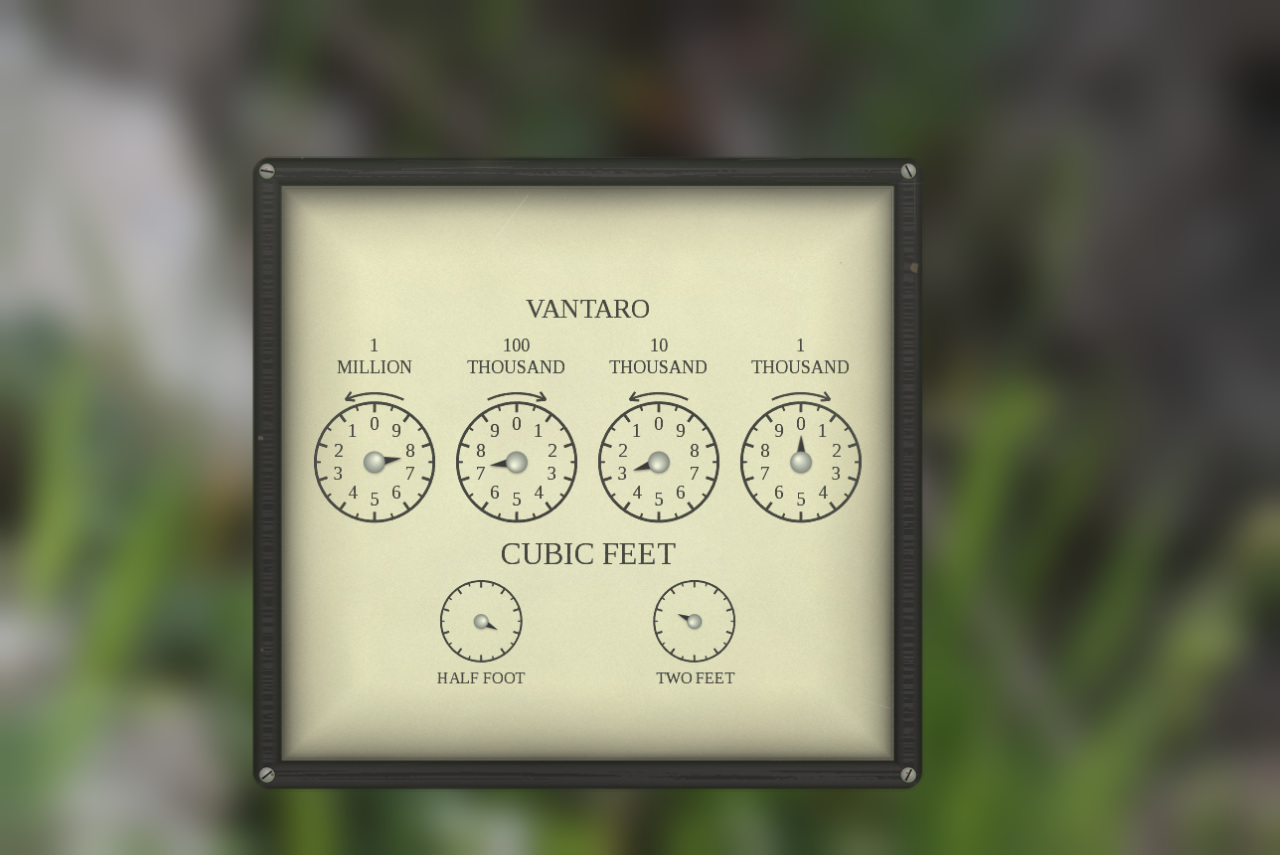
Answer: 773000 ft³
